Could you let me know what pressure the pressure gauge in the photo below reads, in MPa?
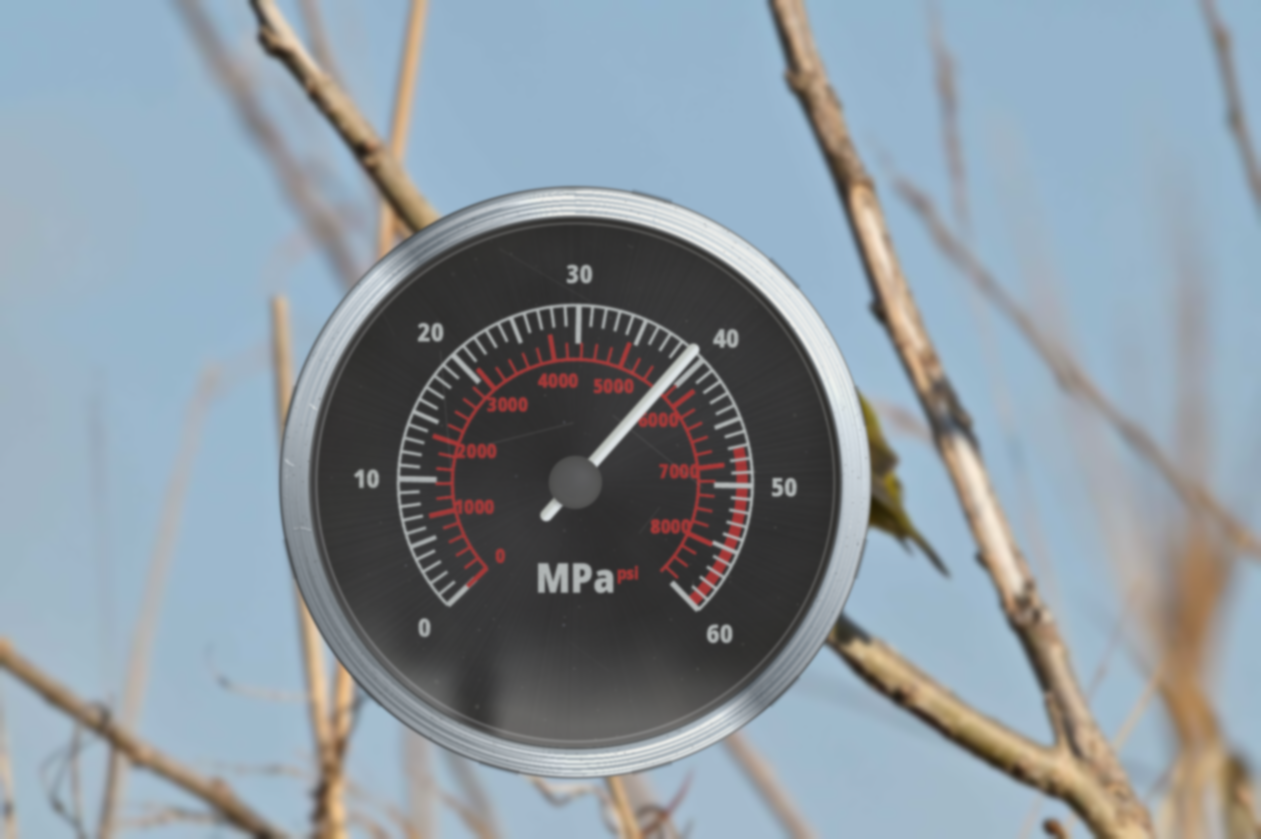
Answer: 39 MPa
